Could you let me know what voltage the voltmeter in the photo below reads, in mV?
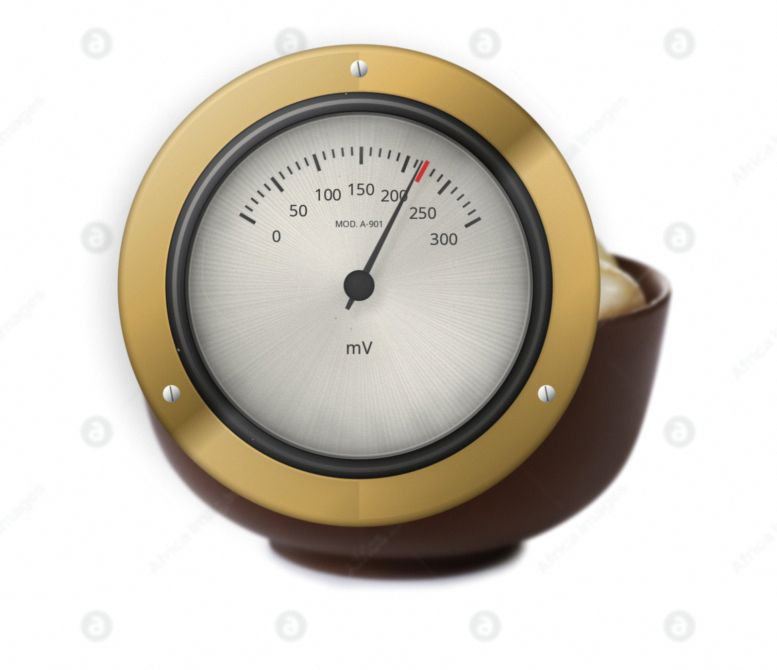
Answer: 215 mV
